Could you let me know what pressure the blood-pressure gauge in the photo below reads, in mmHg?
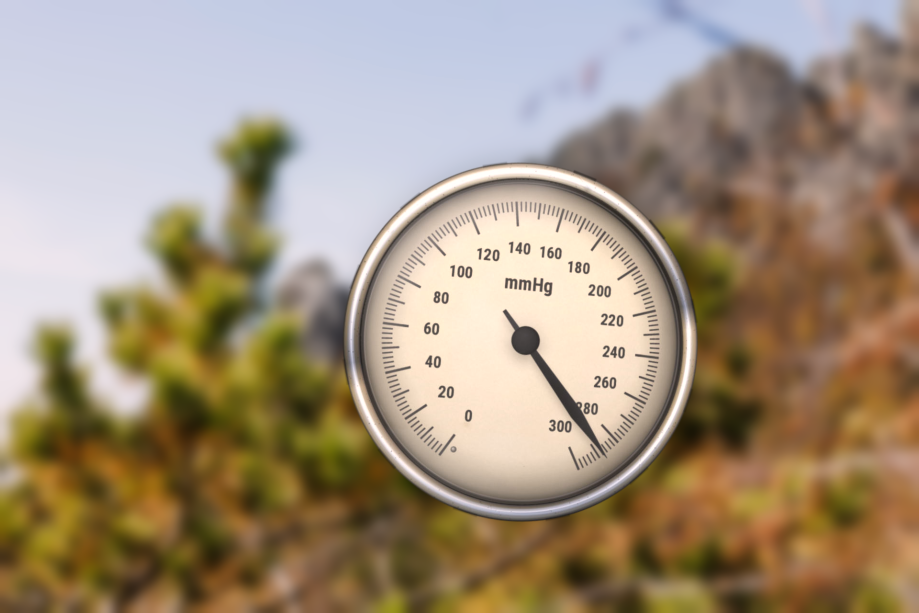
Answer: 288 mmHg
